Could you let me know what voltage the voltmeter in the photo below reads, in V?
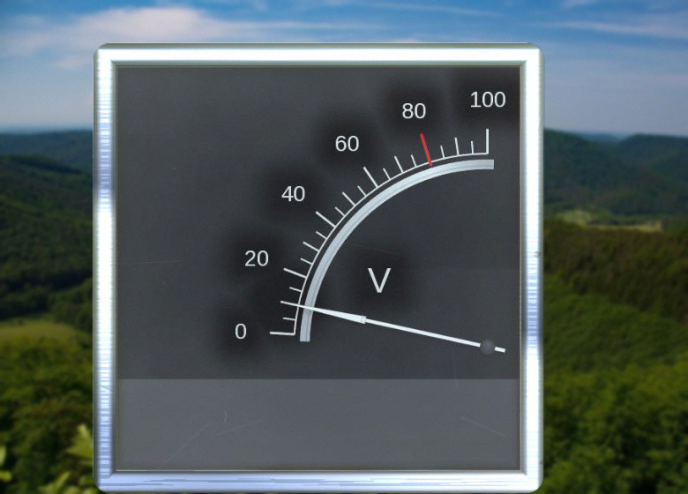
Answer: 10 V
